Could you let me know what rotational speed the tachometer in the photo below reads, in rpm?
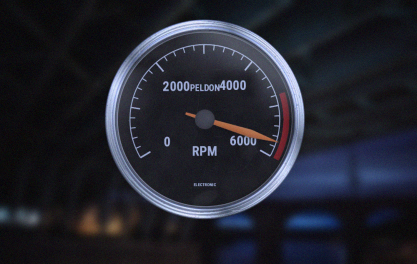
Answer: 5700 rpm
